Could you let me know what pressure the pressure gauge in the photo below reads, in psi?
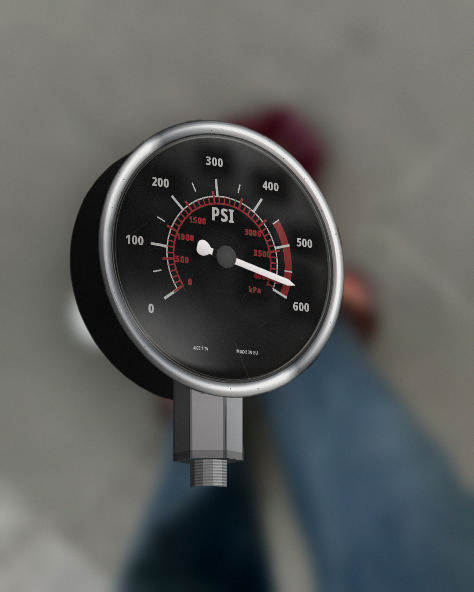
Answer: 575 psi
